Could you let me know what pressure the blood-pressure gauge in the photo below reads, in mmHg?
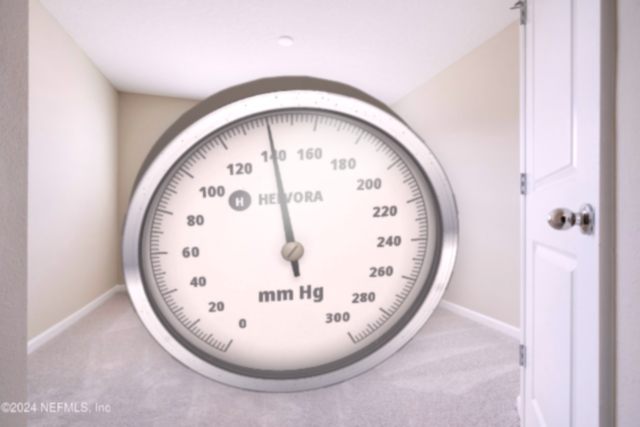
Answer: 140 mmHg
